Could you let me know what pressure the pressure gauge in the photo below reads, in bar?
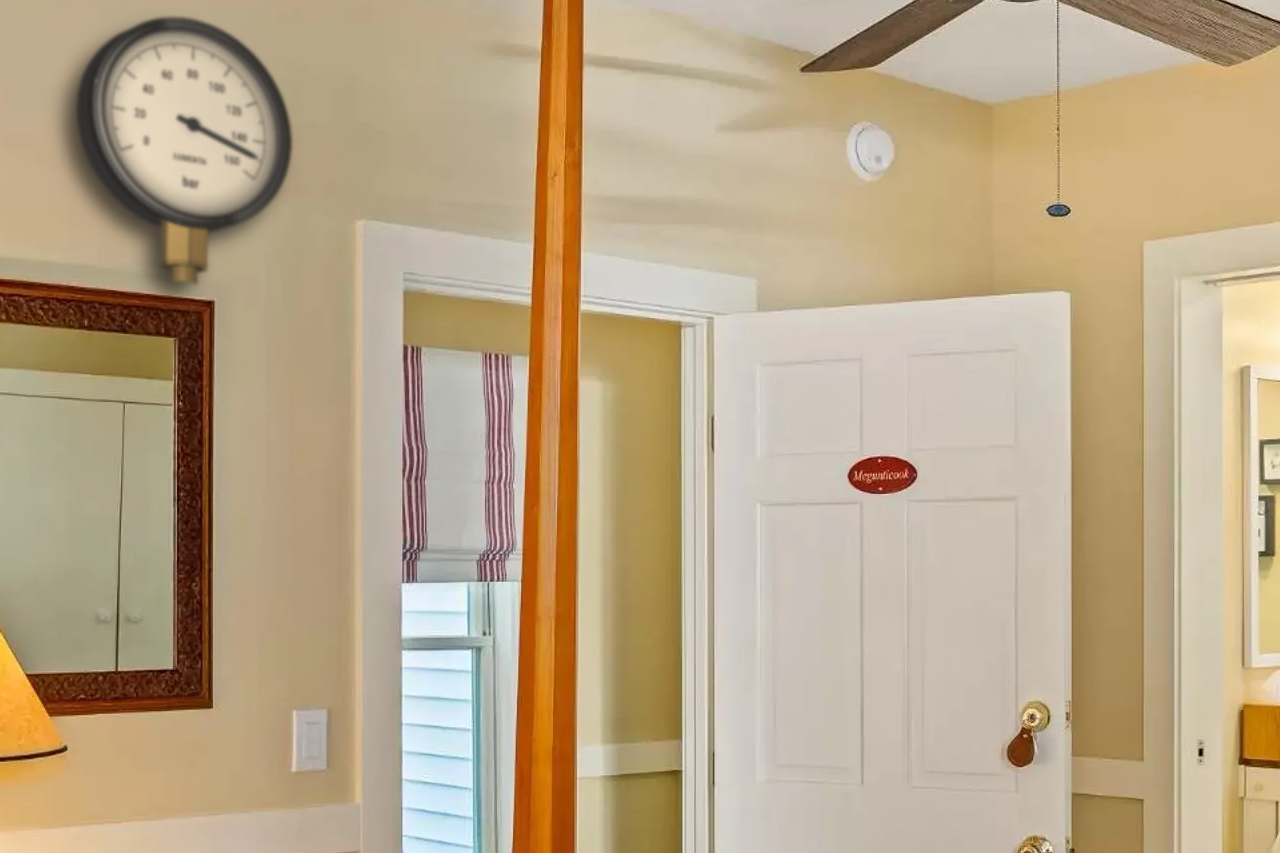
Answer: 150 bar
